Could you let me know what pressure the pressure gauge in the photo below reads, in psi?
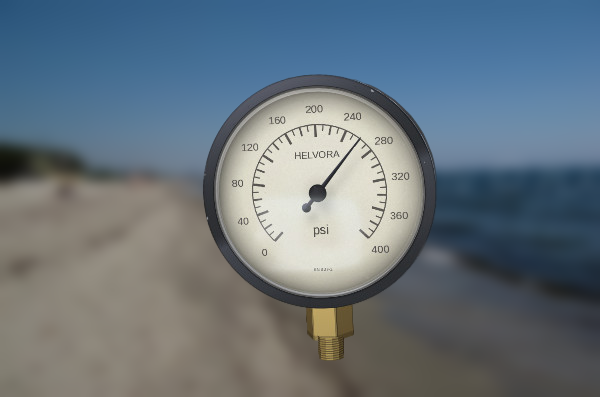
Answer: 260 psi
